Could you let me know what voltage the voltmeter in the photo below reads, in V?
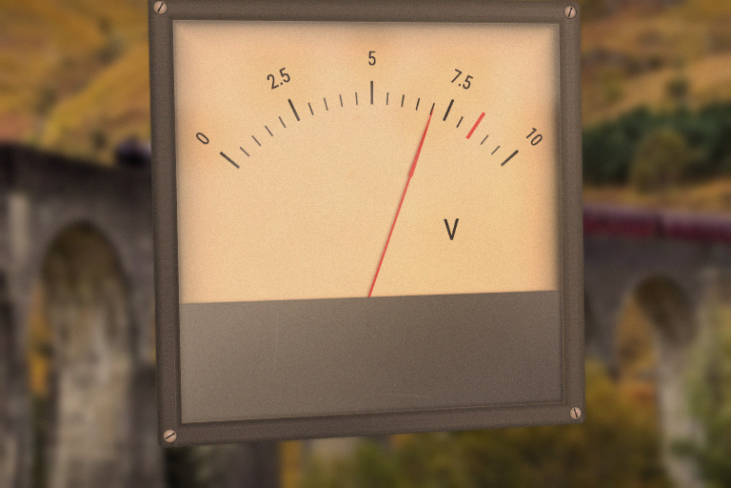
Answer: 7 V
